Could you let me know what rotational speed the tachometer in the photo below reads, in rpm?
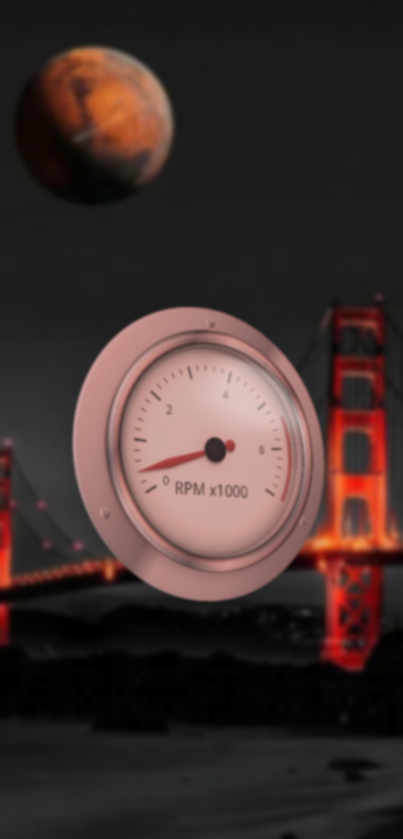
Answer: 400 rpm
